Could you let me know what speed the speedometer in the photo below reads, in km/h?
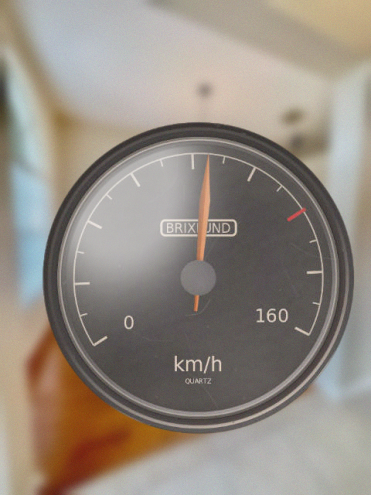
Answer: 85 km/h
